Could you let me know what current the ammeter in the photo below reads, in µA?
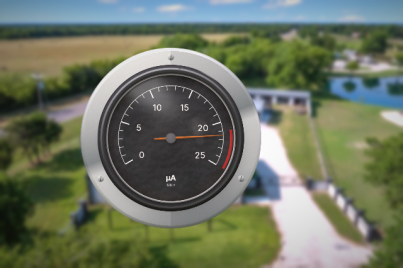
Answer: 21.5 µA
